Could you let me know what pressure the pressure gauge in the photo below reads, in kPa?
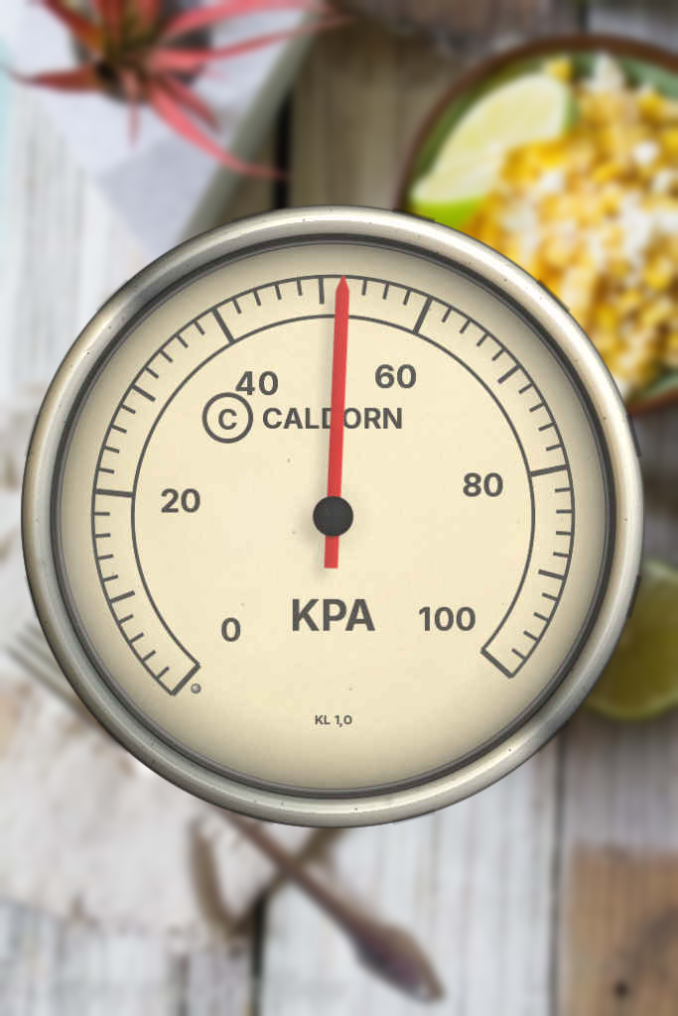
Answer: 52 kPa
